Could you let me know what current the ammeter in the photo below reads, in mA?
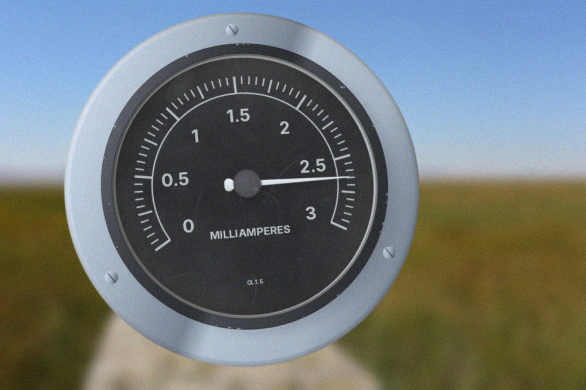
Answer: 2.65 mA
